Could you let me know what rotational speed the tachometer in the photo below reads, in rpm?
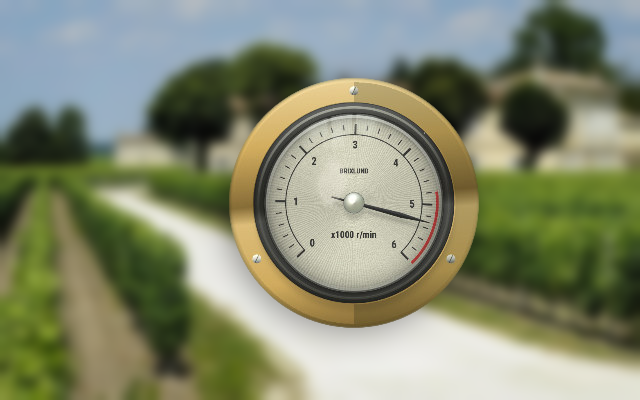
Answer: 5300 rpm
